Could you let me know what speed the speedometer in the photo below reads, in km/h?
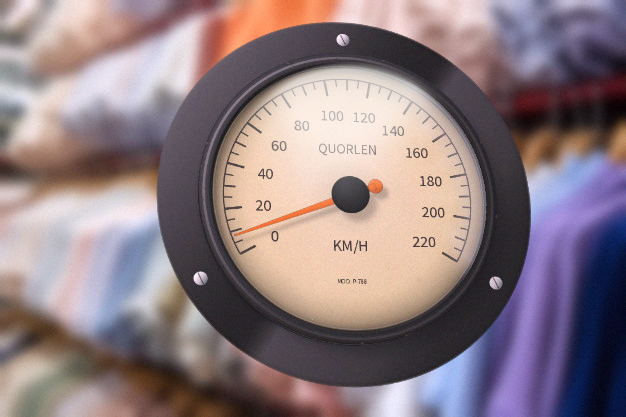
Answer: 7.5 km/h
